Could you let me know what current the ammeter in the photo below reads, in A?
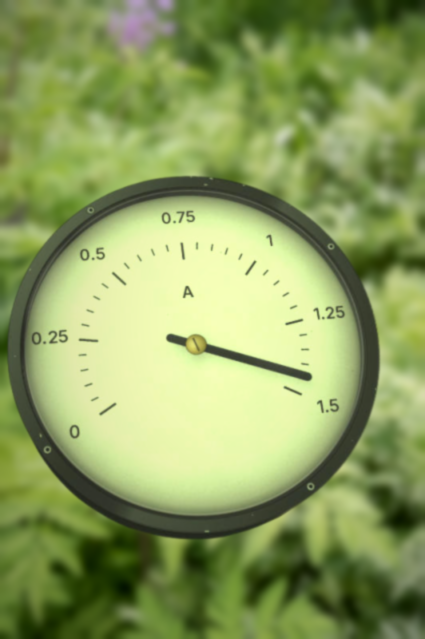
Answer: 1.45 A
